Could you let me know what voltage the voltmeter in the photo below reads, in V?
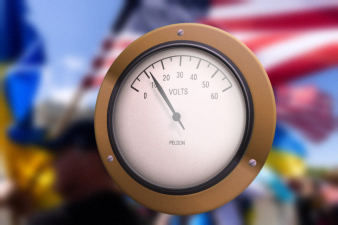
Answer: 12.5 V
